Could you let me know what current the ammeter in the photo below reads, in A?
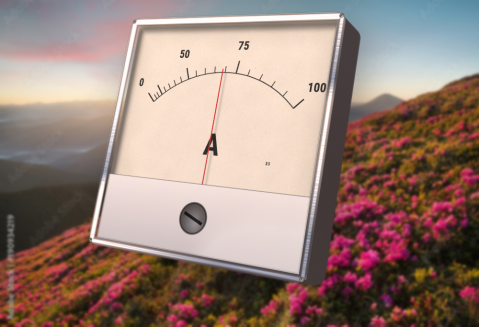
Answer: 70 A
